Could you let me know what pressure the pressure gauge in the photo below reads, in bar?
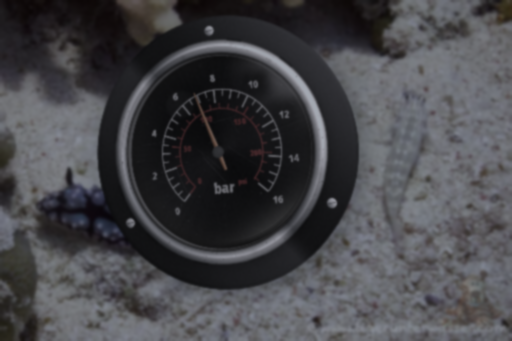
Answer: 7 bar
